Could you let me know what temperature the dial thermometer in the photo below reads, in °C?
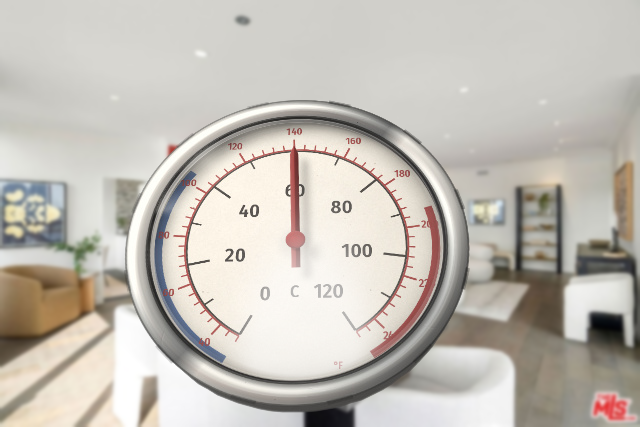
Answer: 60 °C
